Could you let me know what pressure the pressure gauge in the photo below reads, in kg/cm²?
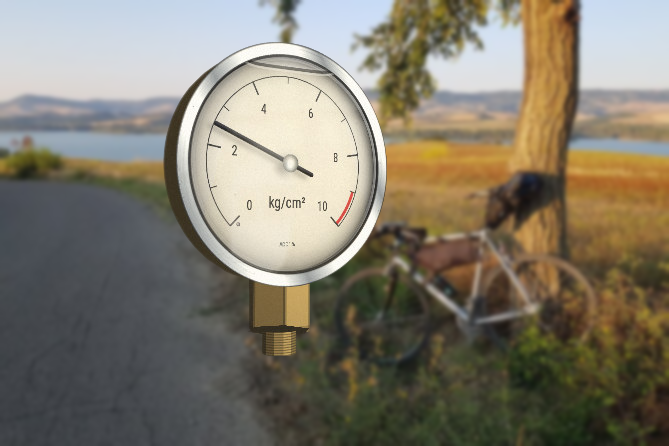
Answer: 2.5 kg/cm²
